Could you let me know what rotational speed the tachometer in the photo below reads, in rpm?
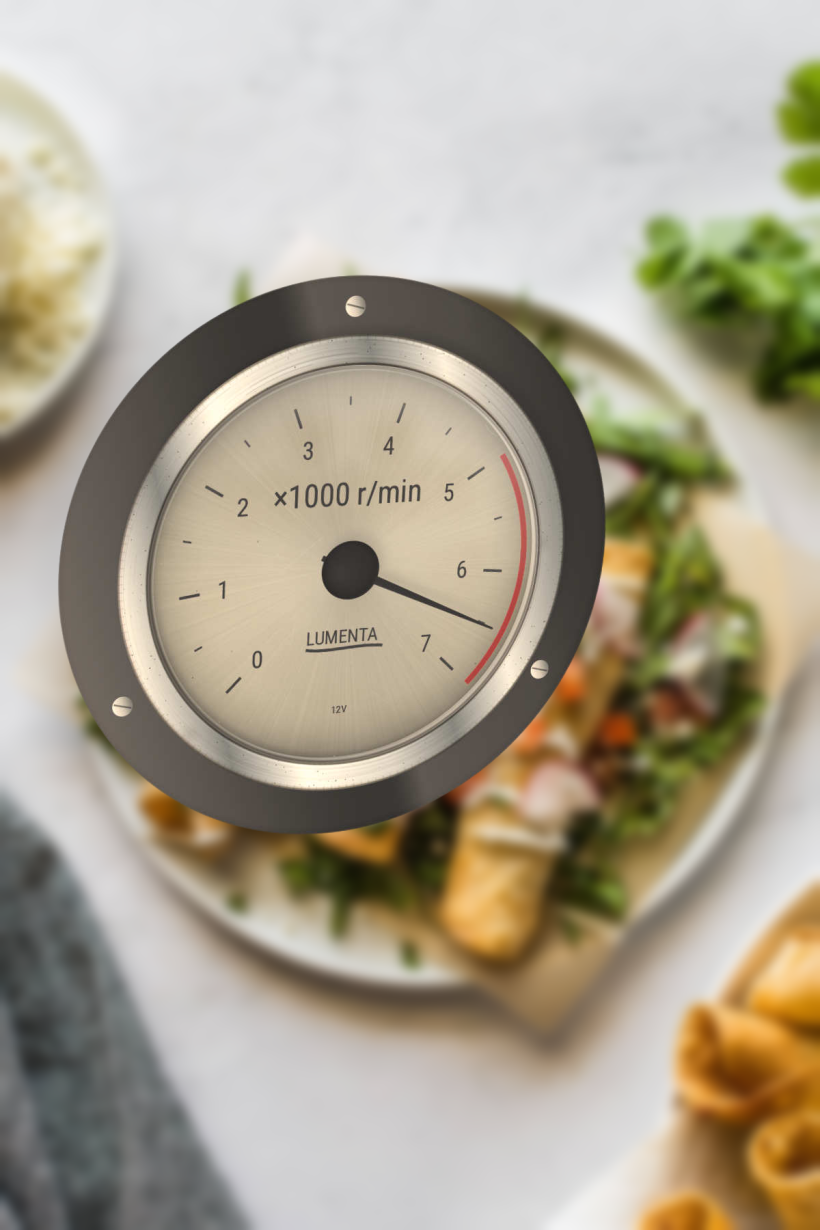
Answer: 6500 rpm
